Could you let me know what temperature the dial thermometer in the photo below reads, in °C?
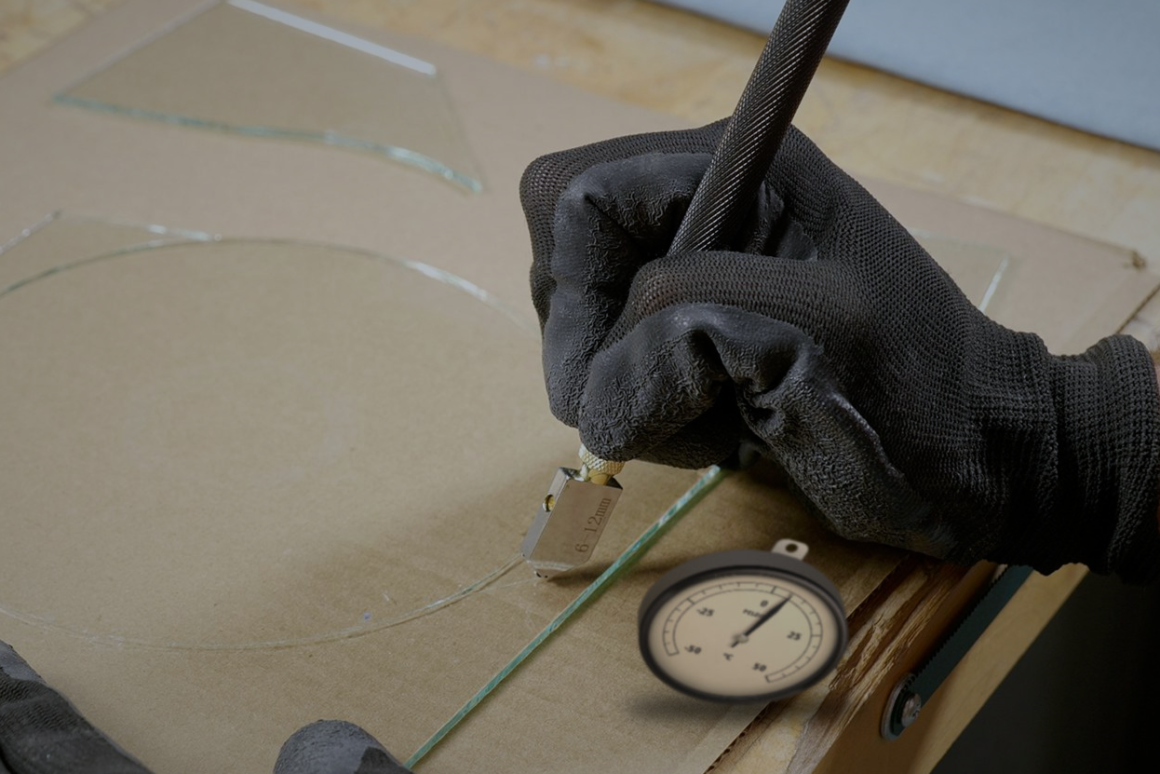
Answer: 5 °C
